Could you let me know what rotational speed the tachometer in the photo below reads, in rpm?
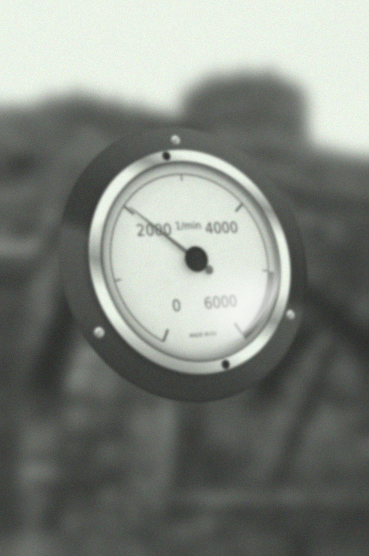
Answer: 2000 rpm
